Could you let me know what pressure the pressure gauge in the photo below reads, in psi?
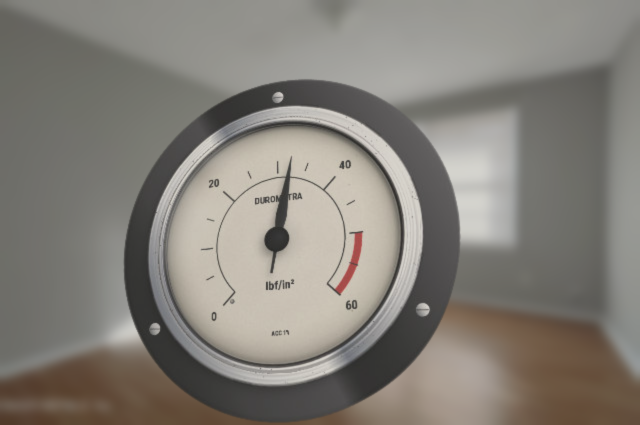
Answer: 32.5 psi
